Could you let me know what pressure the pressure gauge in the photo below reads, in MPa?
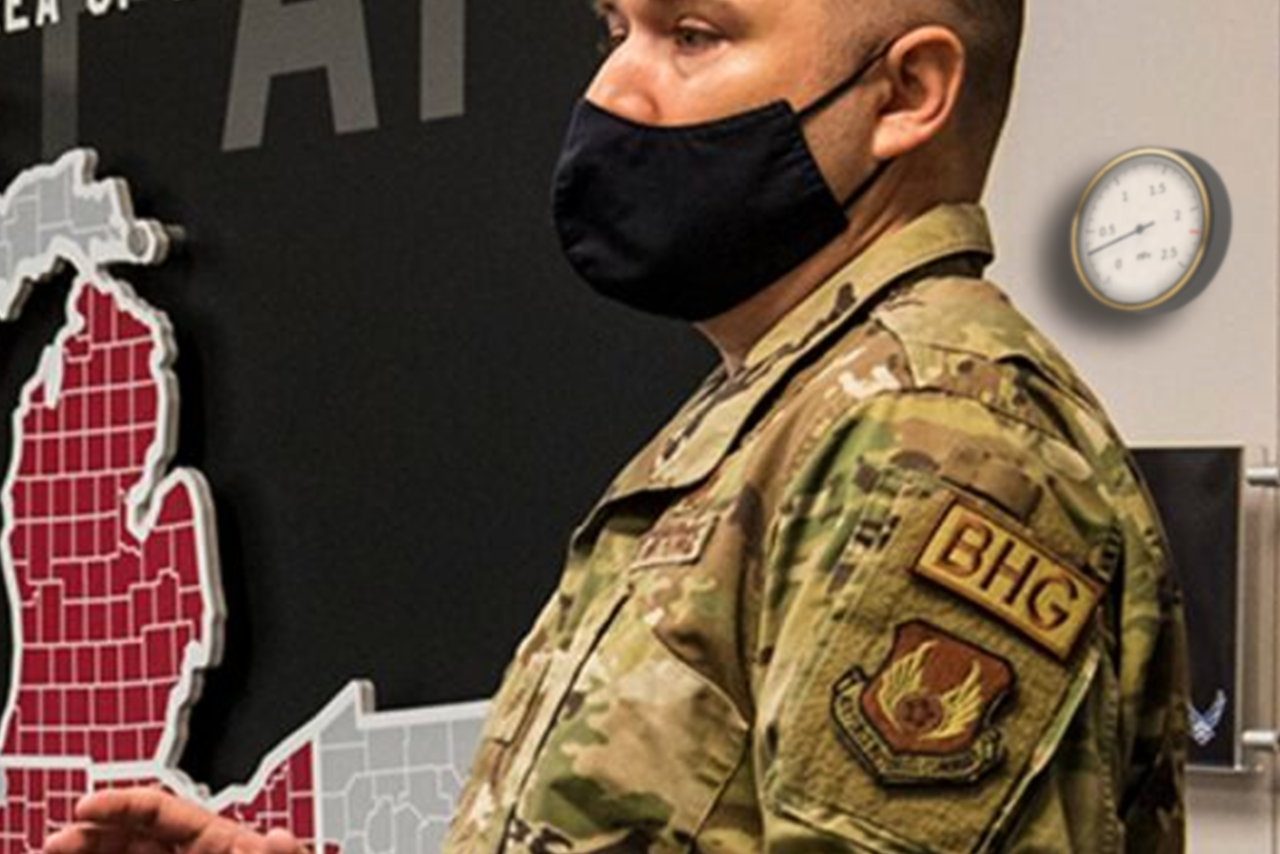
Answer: 0.3 MPa
